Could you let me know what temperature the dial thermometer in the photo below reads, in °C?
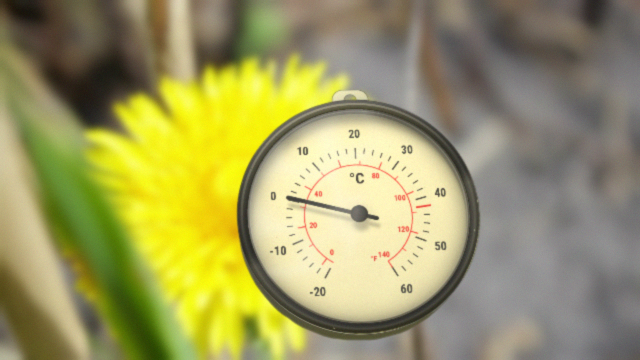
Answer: 0 °C
